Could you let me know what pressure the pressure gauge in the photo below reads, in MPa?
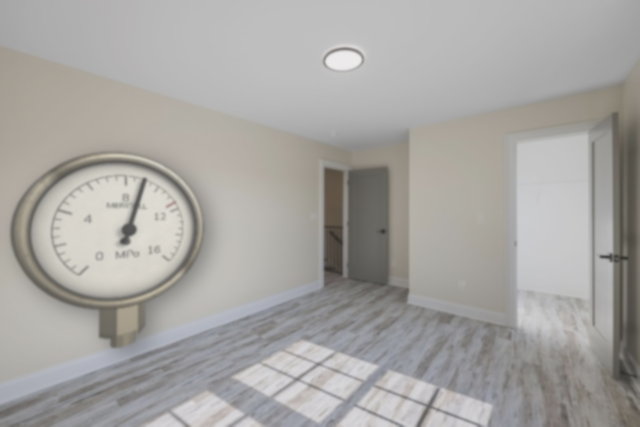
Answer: 9 MPa
